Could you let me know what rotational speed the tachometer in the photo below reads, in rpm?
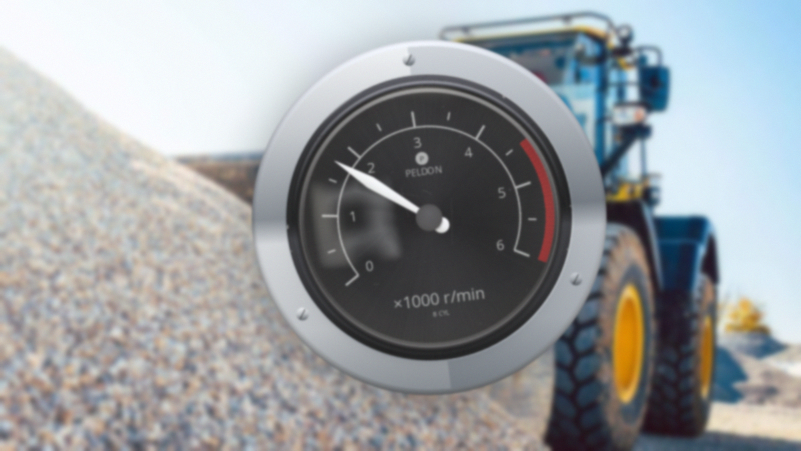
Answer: 1750 rpm
